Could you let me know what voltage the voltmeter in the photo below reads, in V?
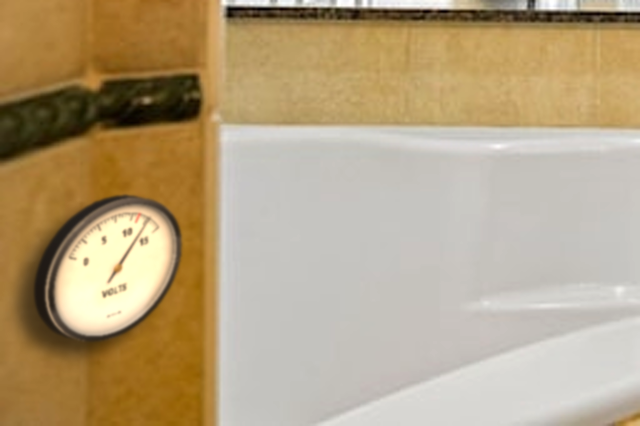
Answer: 12.5 V
